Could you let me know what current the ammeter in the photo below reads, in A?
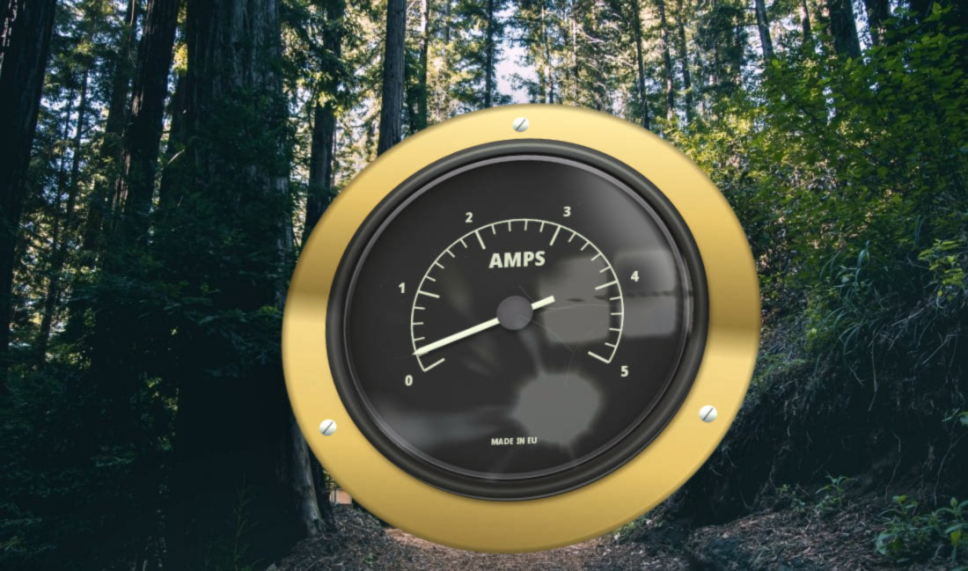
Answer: 0.2 A
